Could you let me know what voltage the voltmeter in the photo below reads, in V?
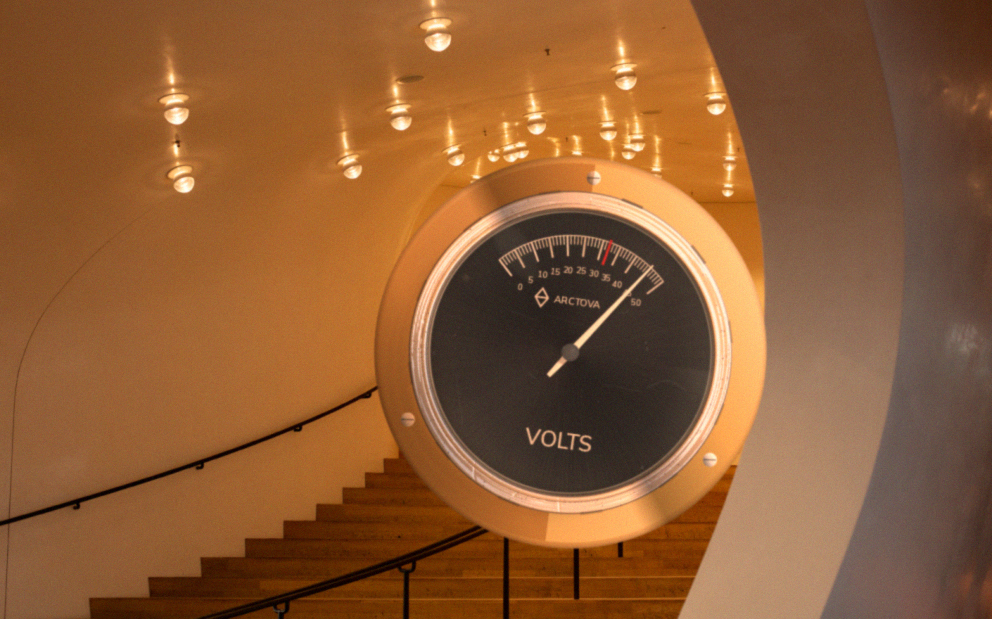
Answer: 45 V
